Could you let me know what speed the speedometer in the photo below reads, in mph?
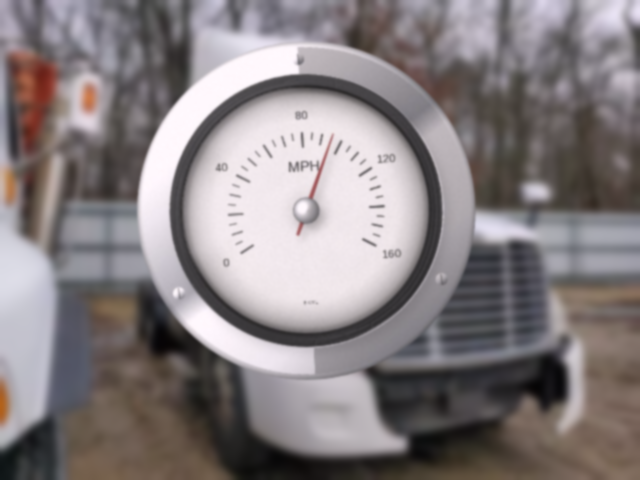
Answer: 95 mph
